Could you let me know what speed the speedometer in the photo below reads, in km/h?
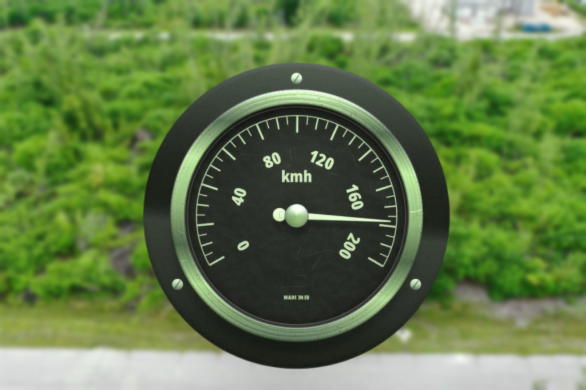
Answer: 177.5 km/h
